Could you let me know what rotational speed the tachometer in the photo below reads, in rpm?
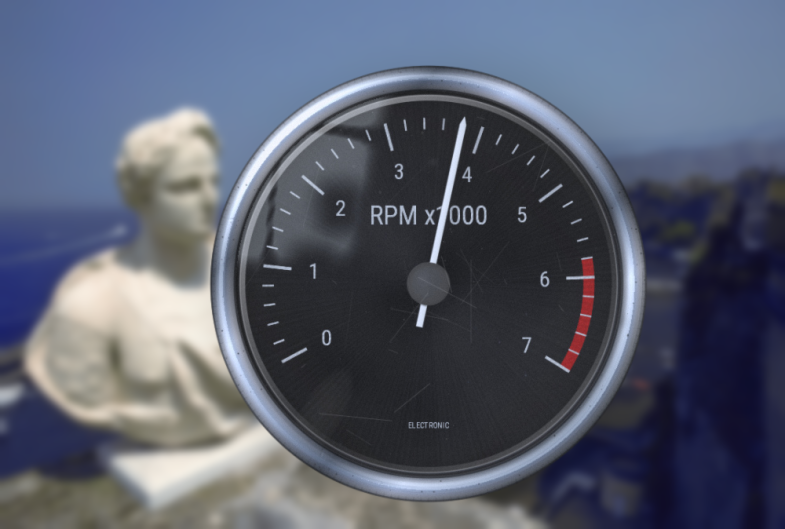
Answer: 3800 rpm
